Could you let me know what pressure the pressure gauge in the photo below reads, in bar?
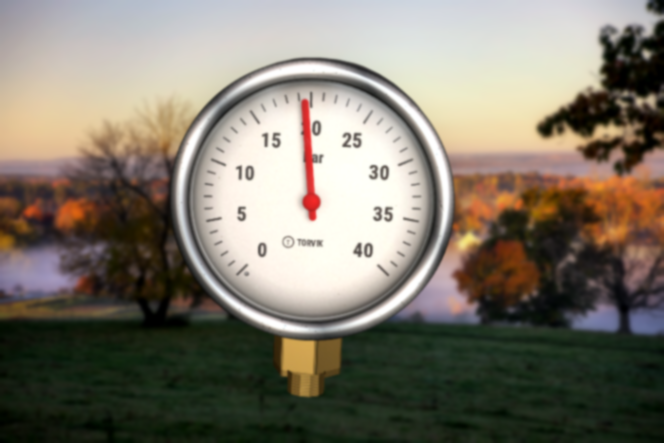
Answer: 19.5 bar
